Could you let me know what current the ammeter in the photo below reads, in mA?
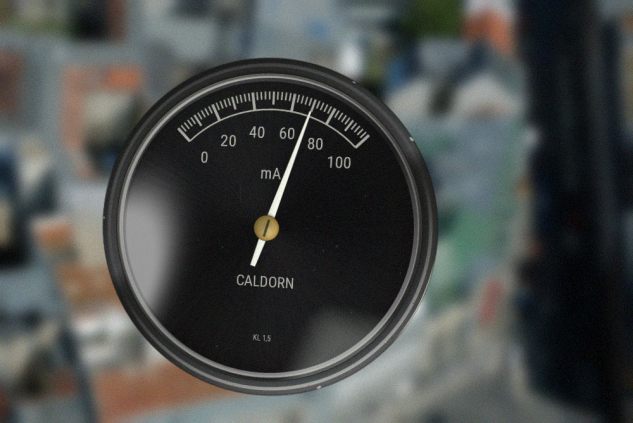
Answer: 70 mA
